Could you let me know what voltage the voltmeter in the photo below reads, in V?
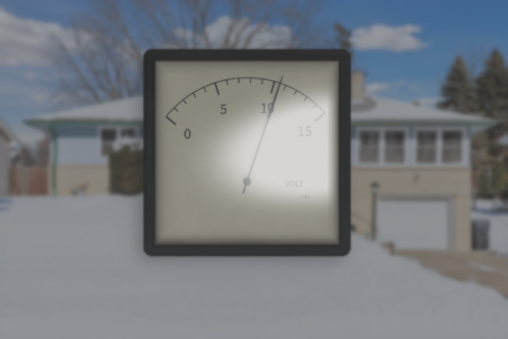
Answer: 10.5 V
